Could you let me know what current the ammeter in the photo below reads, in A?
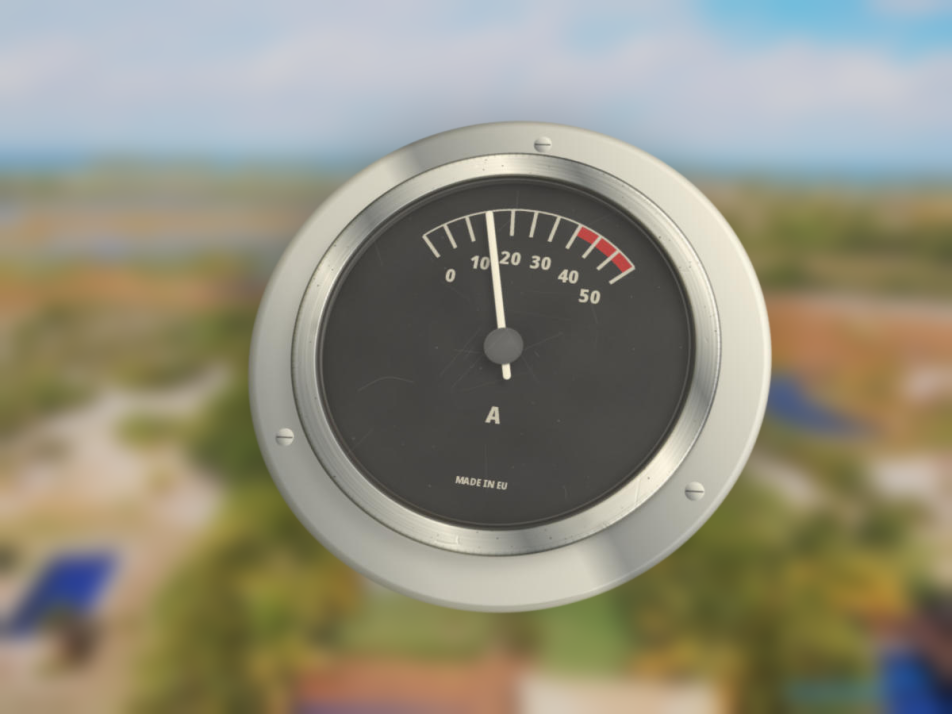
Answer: 15 A
